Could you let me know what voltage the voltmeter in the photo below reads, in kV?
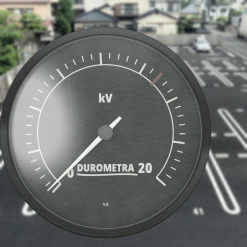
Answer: 0.25 kV
